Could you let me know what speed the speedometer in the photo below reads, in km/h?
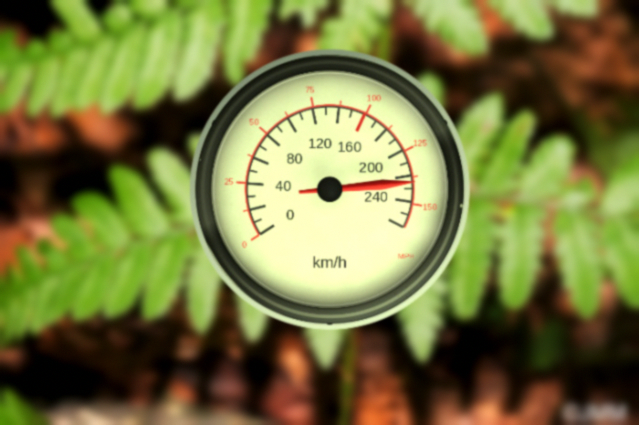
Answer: 225 km/h
